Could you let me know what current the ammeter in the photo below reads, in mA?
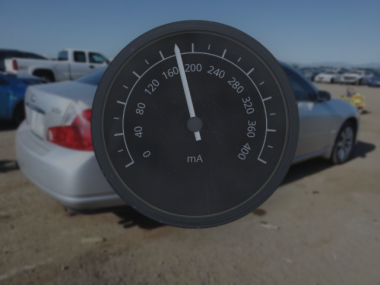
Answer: 180 mA
